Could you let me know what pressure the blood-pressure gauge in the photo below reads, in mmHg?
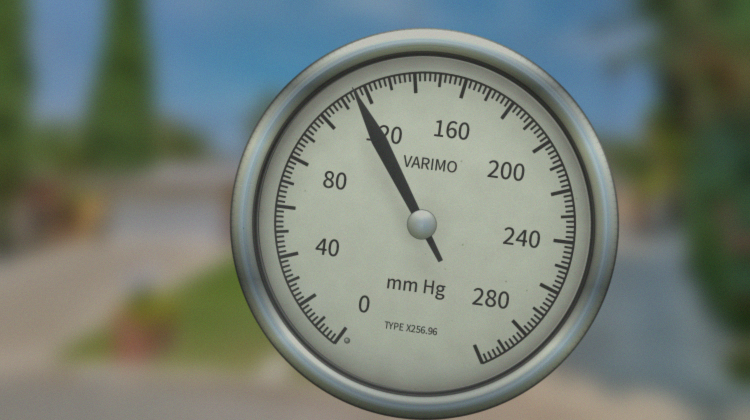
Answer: 116 mmHg
